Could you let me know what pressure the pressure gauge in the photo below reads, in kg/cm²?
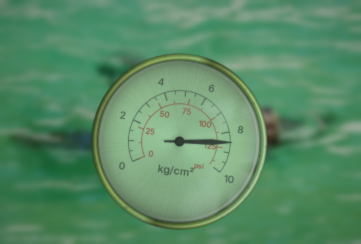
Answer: 8.5 kg/cm²
